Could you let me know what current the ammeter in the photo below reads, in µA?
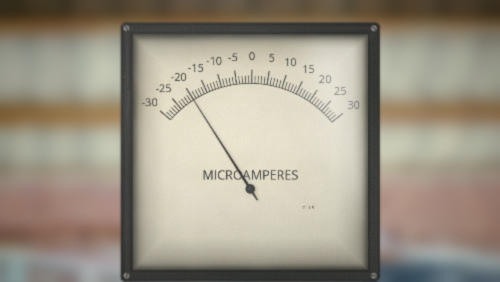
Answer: -20 µA
